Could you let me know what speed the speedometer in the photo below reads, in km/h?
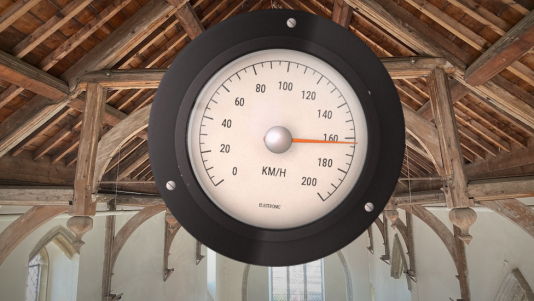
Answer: 162.5 km/h
